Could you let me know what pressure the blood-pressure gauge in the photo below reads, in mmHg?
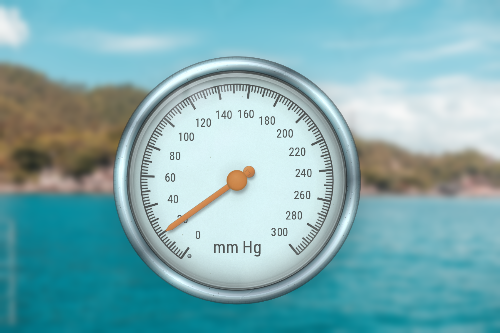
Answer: 20 mmHg
